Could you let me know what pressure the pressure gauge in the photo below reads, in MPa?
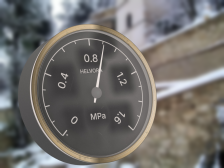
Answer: 0.9 MPa
